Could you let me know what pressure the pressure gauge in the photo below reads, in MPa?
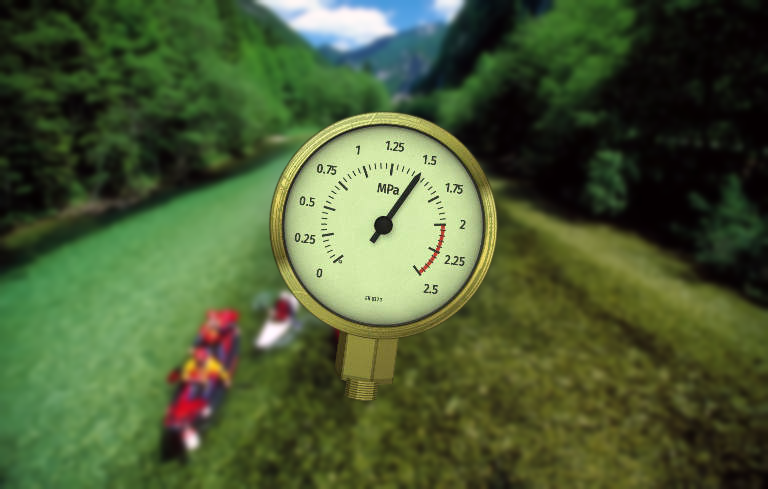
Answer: 1.5 MPa
